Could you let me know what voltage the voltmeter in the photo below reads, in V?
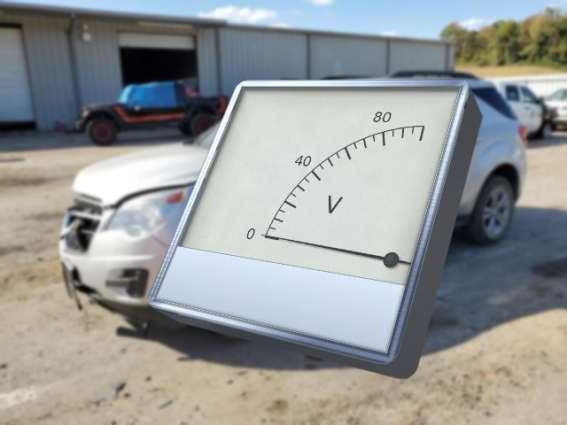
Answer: 0 V
